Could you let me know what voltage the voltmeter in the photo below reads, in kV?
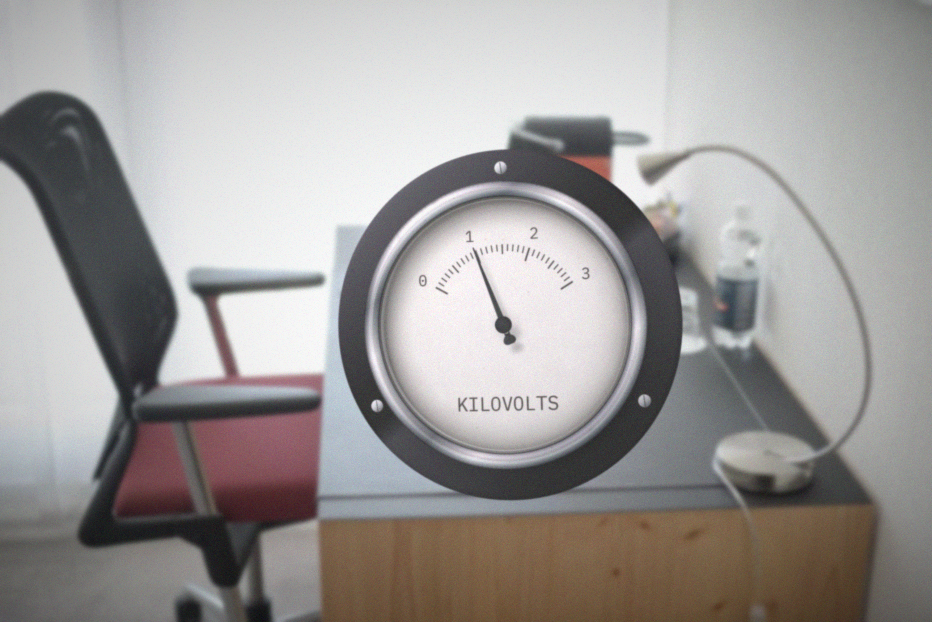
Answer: 1 kV
